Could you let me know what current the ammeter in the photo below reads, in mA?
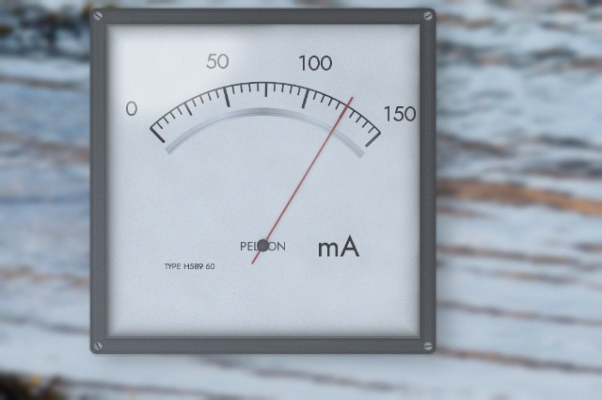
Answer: 125 mA
